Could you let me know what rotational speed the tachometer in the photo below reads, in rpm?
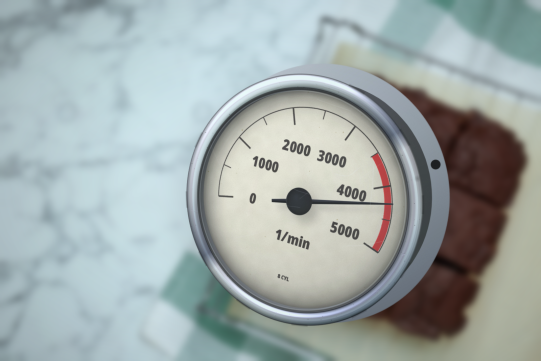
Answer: 4250 rpm
